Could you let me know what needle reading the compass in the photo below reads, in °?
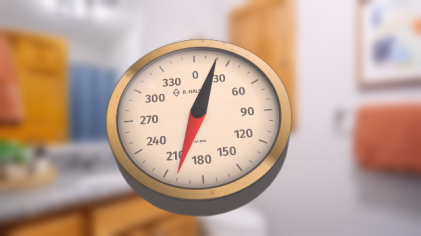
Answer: 200 °
